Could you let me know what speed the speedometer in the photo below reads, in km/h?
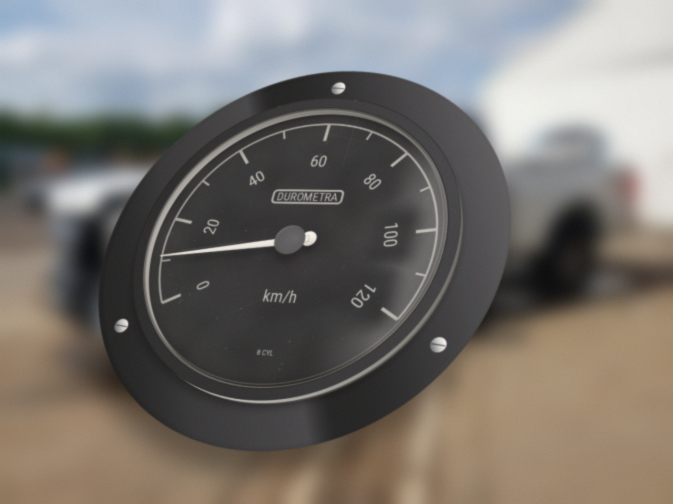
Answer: 10 km/h
